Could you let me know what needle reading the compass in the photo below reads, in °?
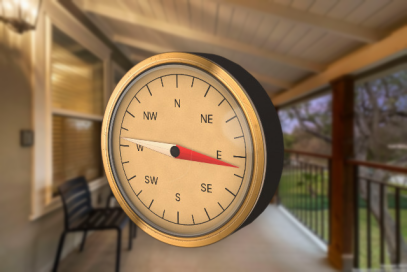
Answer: 97.5 °
